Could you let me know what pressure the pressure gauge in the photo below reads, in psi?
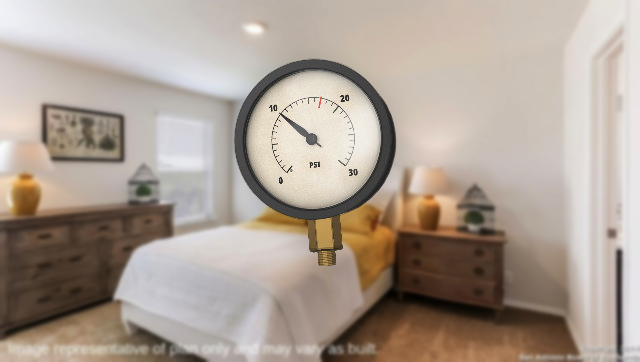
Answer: 10 psi
